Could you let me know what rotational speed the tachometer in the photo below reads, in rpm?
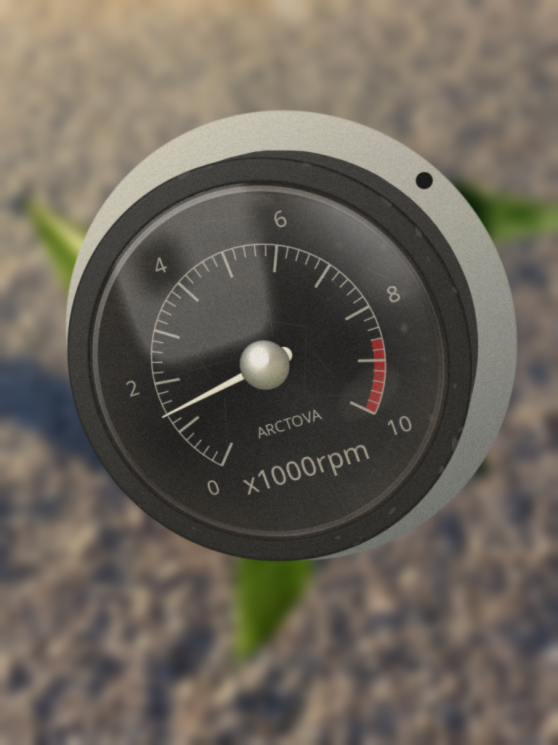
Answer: 1400 rpm
